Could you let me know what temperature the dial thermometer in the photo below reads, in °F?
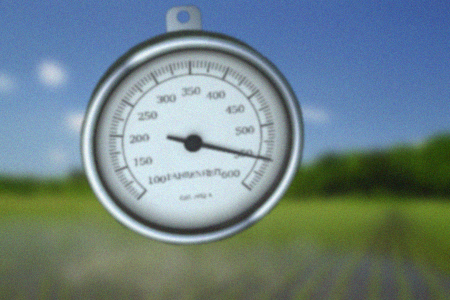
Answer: 550 °F
